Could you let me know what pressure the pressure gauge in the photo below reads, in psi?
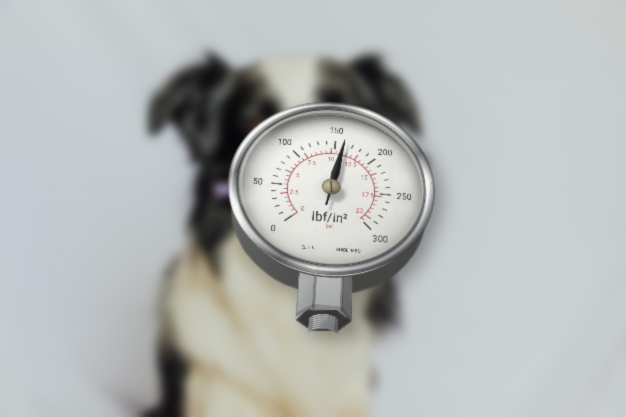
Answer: 160 psi
